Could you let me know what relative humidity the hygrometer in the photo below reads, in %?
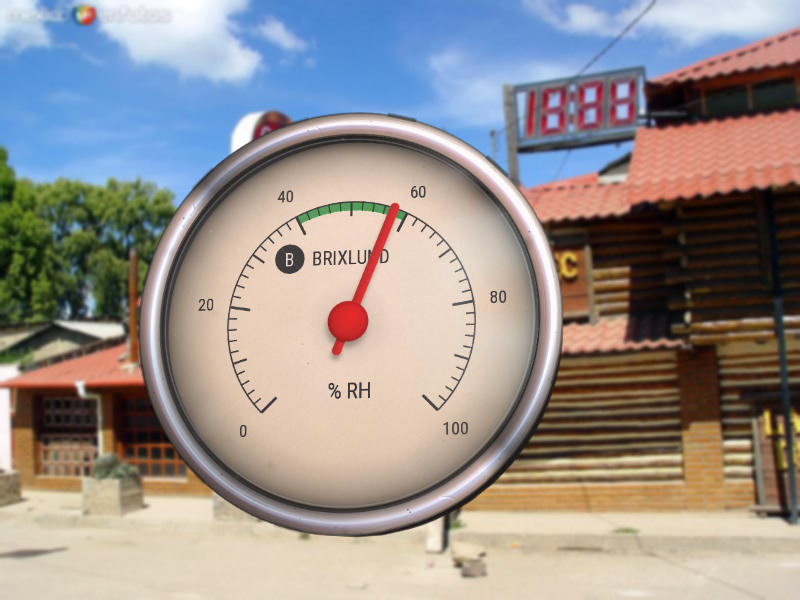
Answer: 58 %
